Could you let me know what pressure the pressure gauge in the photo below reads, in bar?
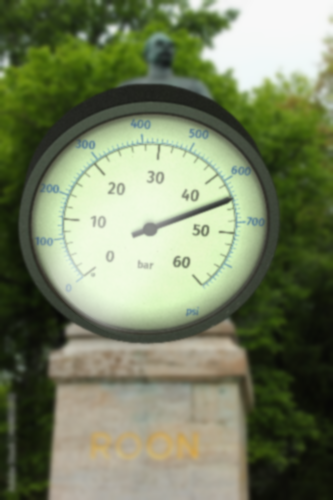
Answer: 44 bar
